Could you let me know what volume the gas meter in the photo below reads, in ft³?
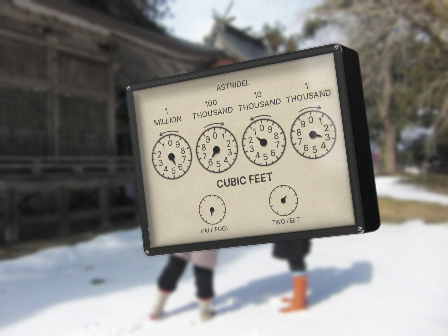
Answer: 561300 ft³
